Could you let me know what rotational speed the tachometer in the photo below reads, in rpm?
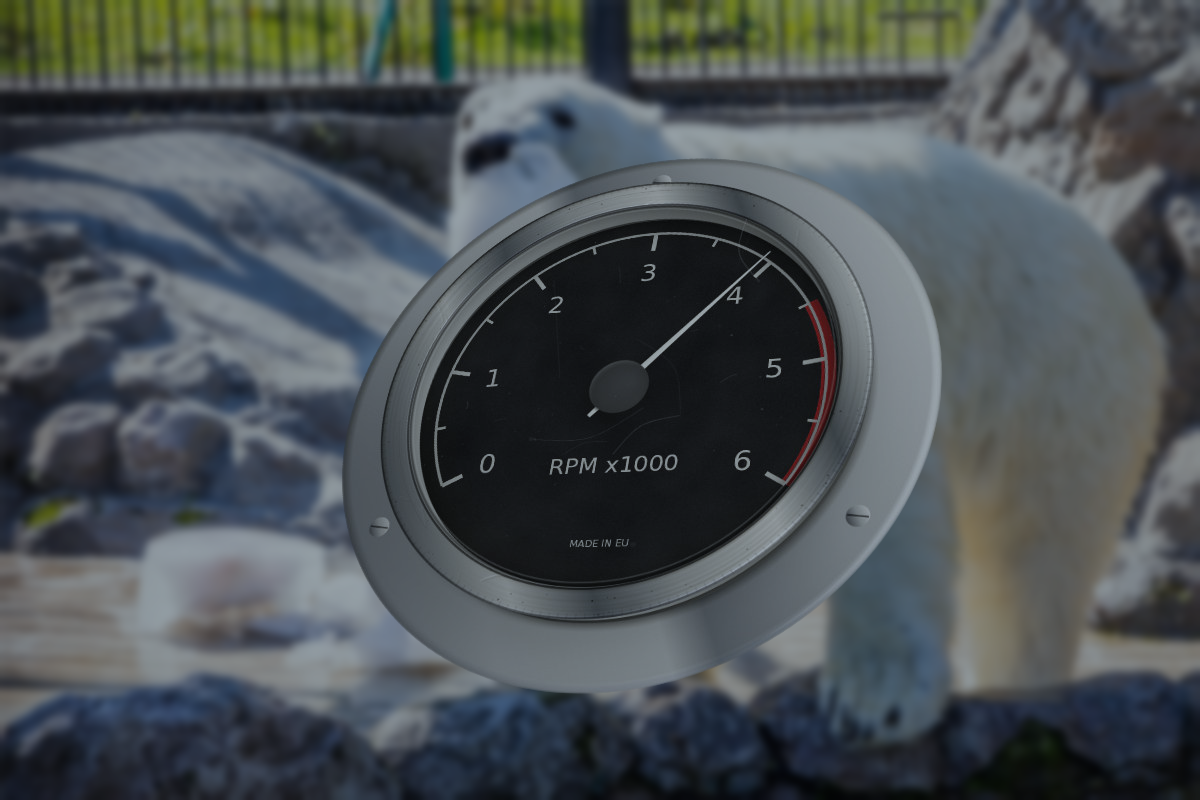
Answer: 4000 rpm
